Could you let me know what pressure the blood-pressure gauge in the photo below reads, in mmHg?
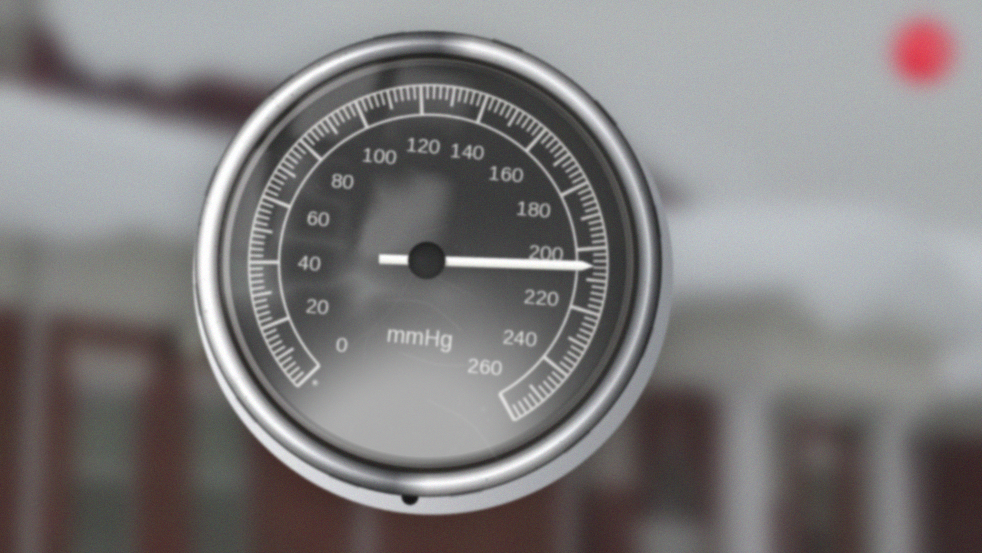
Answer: 206 mmHg
